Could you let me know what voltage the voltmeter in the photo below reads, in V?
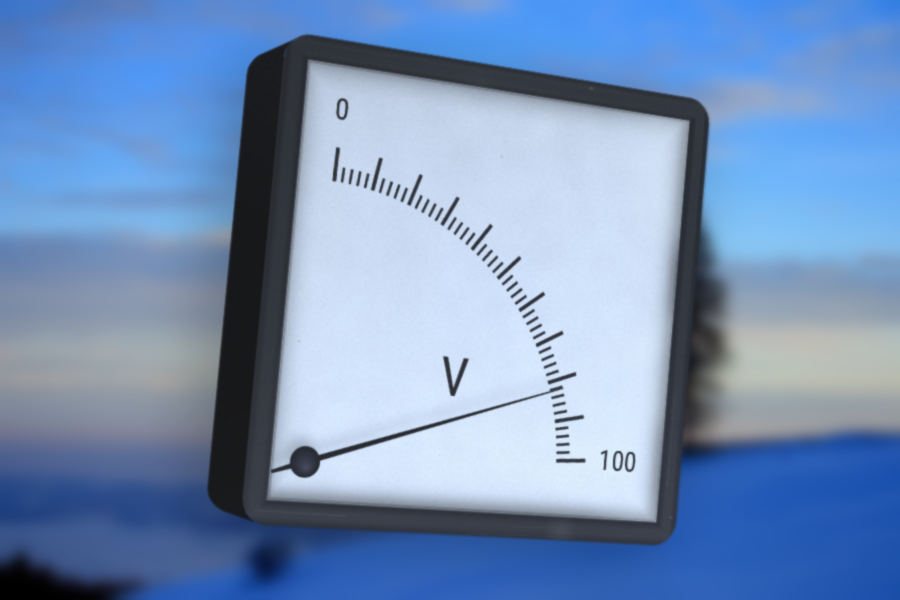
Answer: 82 V
